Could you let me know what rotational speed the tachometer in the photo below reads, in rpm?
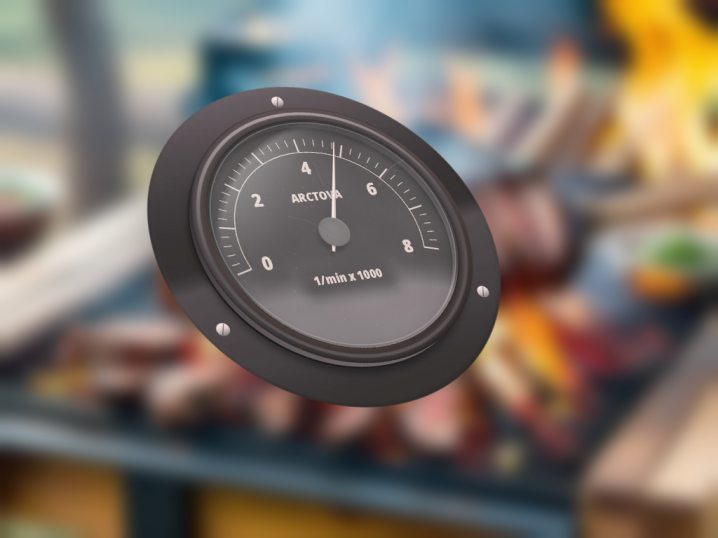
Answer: 4800 rpm
